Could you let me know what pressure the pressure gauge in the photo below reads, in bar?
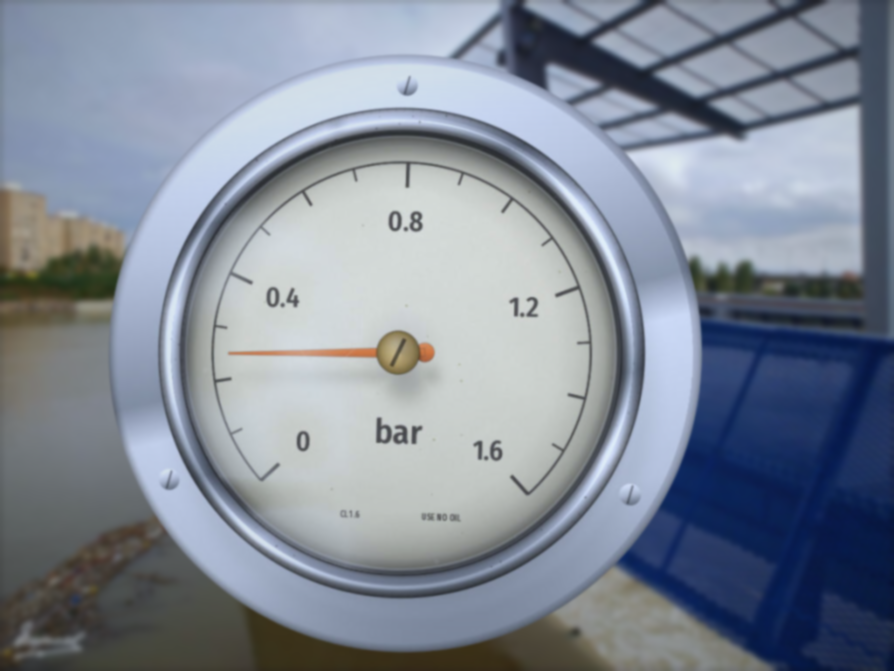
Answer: 0.25 bar
